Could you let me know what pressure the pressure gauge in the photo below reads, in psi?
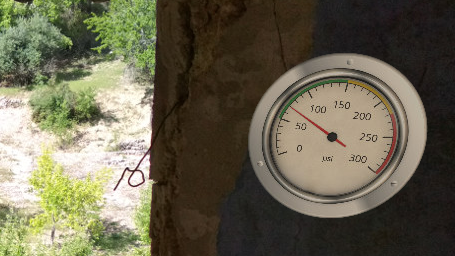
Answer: 70 psi
